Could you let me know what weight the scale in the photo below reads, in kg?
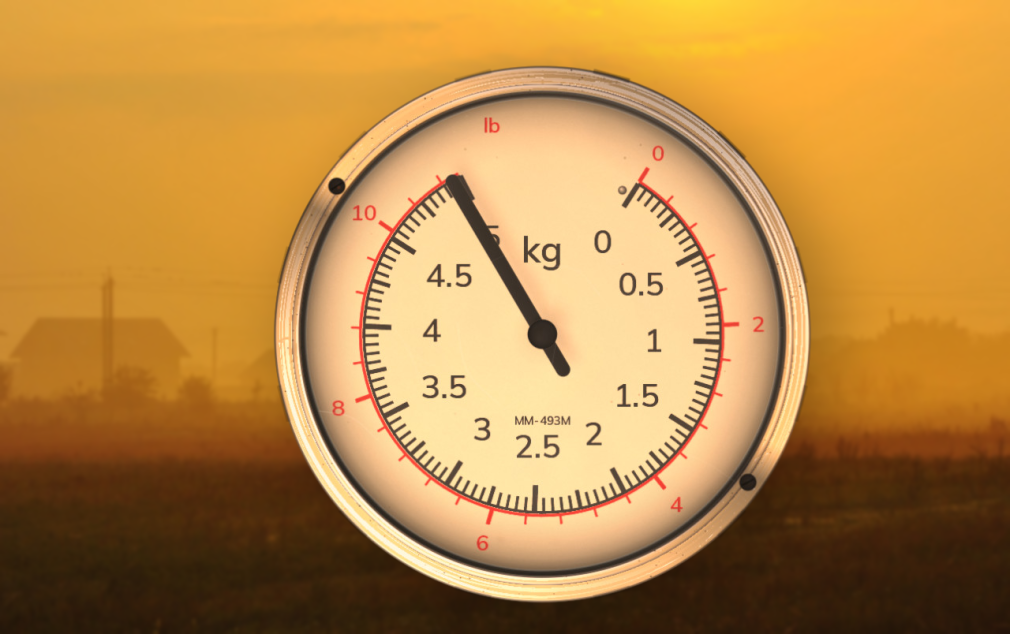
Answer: 4.95 kg
